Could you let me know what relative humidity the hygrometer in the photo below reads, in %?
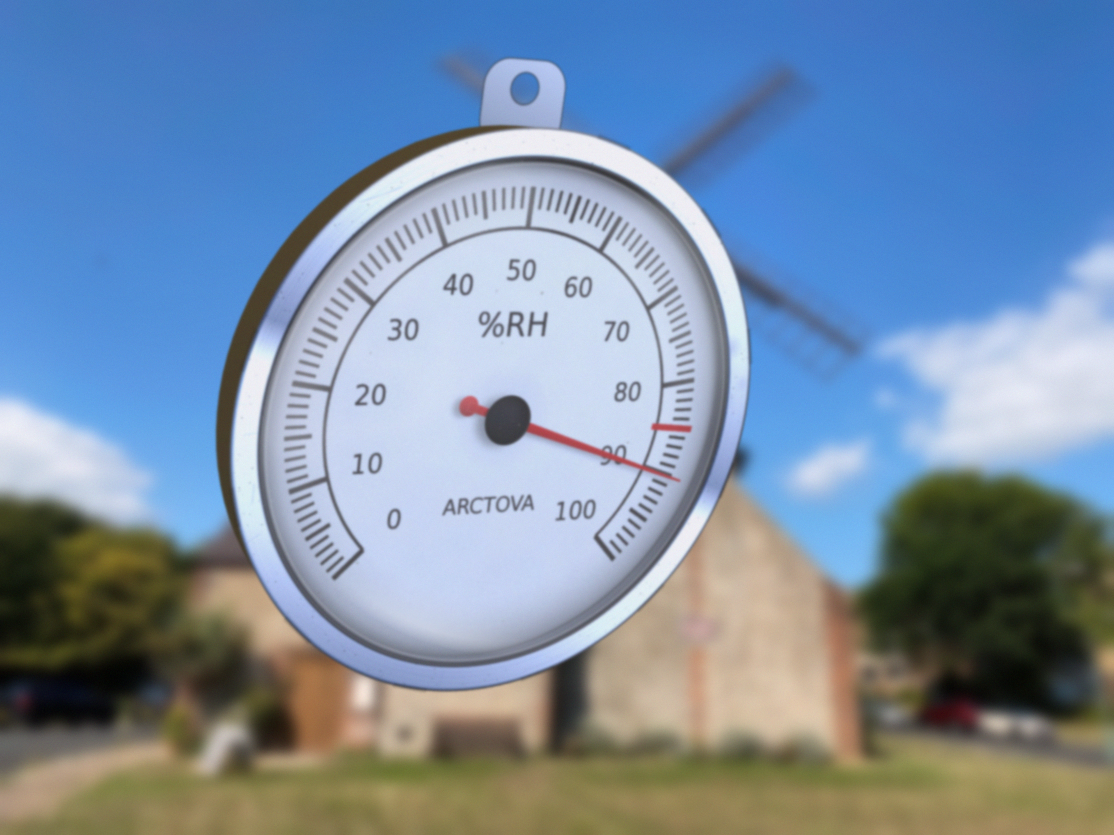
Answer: 90 %
